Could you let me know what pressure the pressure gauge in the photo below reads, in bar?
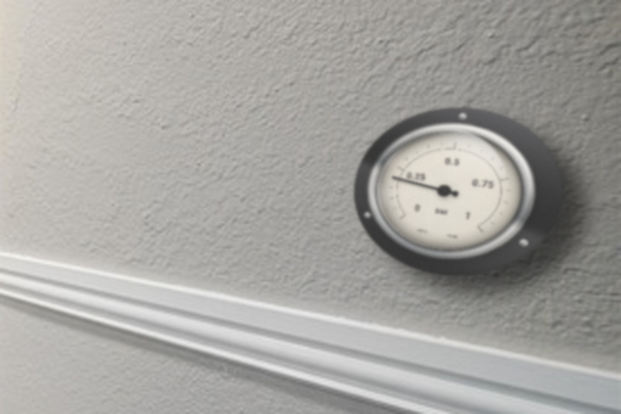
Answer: 0.2 bar
